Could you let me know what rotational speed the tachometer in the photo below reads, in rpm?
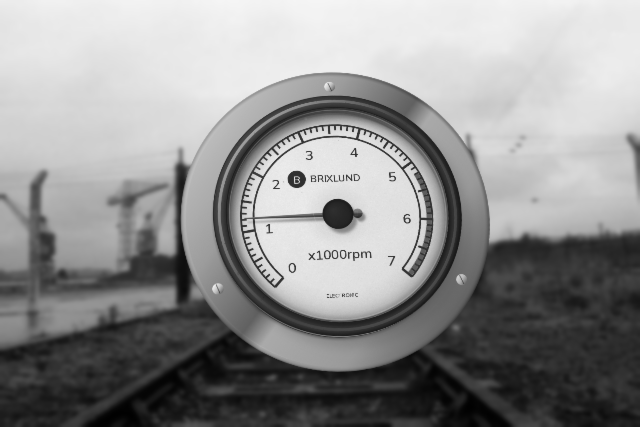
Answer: 1200 rpm
